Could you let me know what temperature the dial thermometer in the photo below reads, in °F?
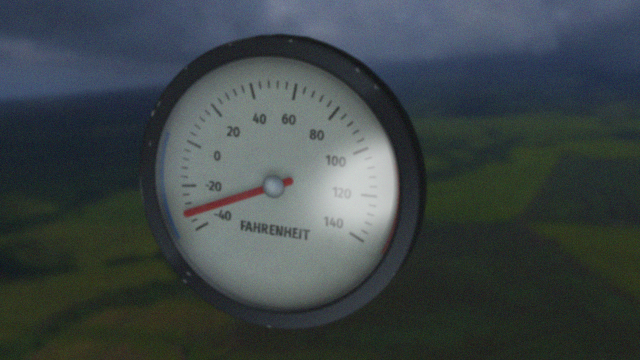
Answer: -32 °F
